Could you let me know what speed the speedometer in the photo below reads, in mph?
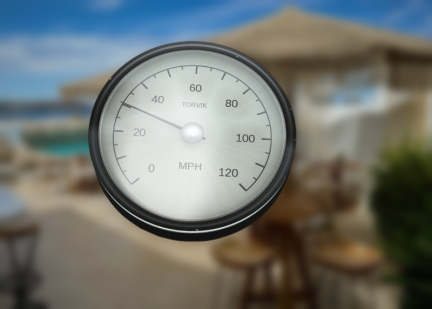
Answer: 30 mph
